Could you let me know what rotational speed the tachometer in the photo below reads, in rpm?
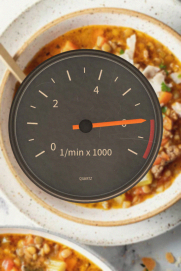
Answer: 6000 rpm
